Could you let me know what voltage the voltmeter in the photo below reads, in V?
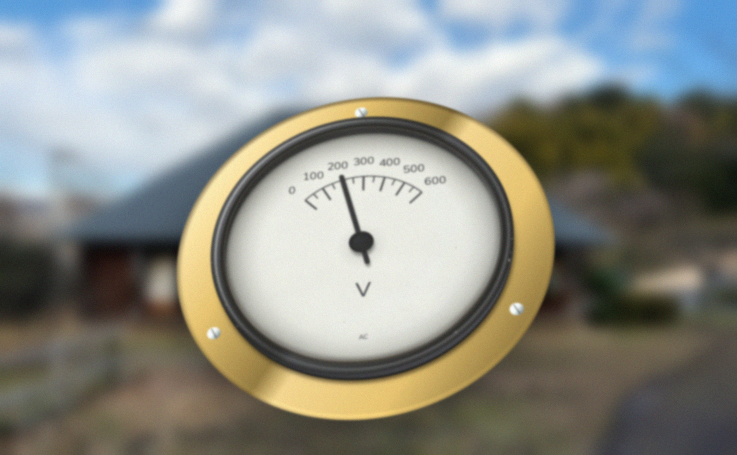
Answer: 200 V
